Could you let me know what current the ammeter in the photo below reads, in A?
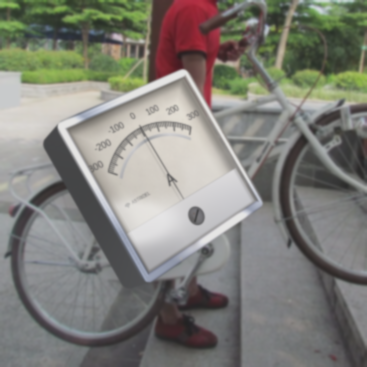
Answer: 0 A
